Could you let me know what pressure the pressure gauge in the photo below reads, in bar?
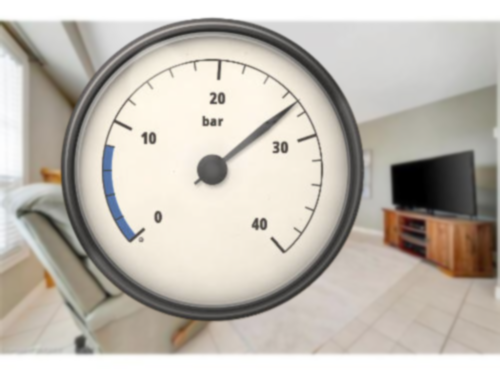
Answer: 27 bar
